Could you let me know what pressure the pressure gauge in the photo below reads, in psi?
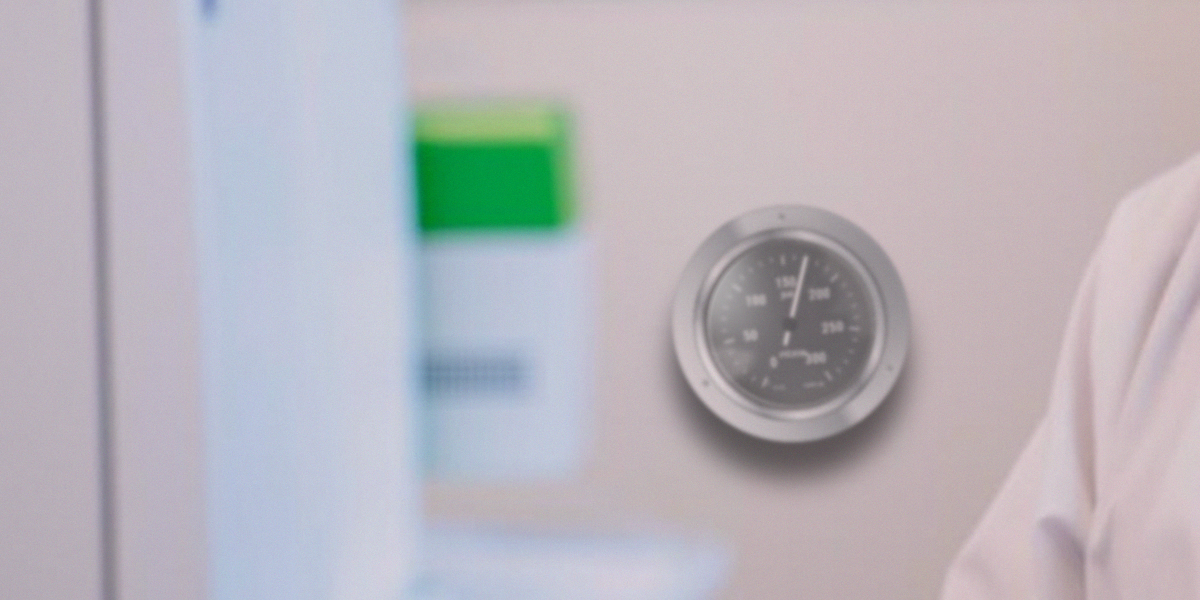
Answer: 170 psi
